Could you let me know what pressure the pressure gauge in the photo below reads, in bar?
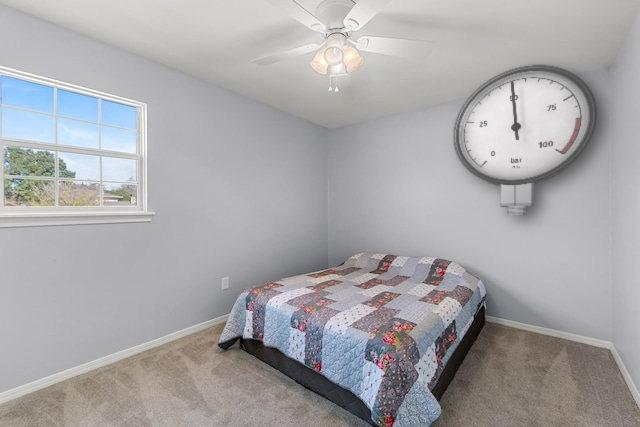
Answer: 50 bar
